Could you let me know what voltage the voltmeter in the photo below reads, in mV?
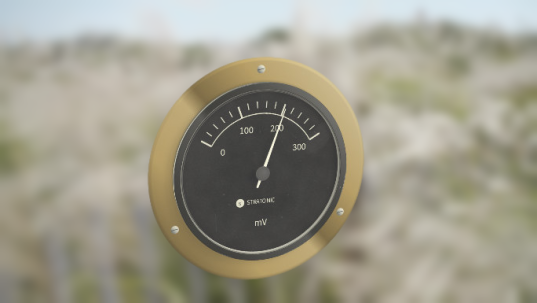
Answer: 200 mV
